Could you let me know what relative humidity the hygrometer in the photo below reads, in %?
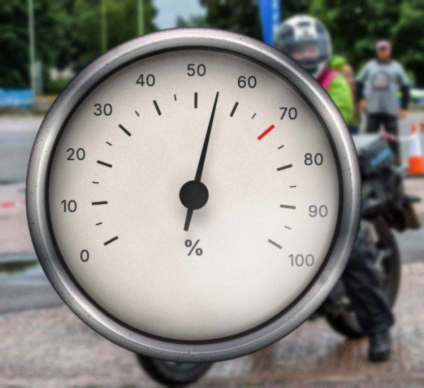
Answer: 55 %
